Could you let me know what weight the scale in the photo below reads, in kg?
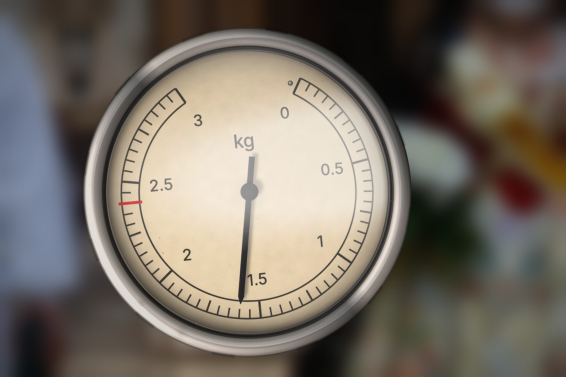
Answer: 1.6 kg
